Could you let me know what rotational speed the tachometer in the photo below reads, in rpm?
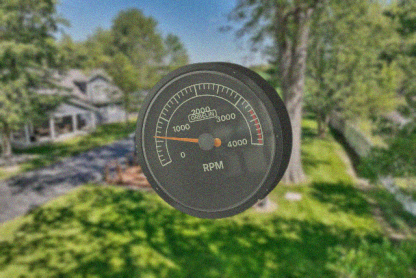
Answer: 600 rpm
